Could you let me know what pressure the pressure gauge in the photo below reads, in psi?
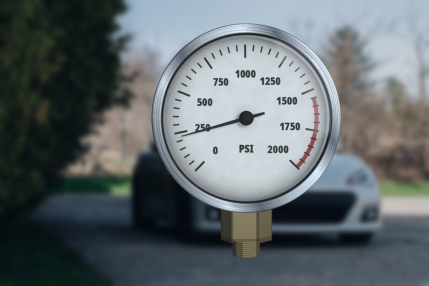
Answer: 225 psi
